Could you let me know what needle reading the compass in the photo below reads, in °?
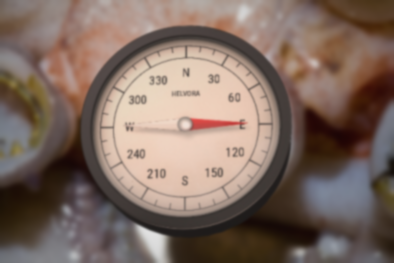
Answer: 90 °
